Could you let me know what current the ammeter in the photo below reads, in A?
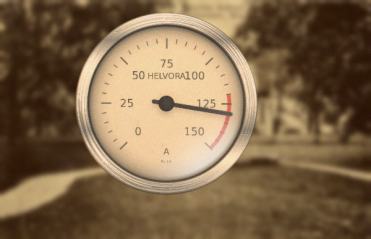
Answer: 130 A
